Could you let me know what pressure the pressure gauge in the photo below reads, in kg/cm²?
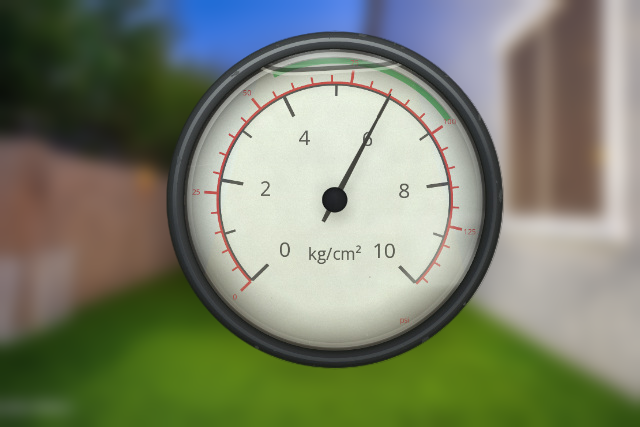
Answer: 6 kg/cm²
